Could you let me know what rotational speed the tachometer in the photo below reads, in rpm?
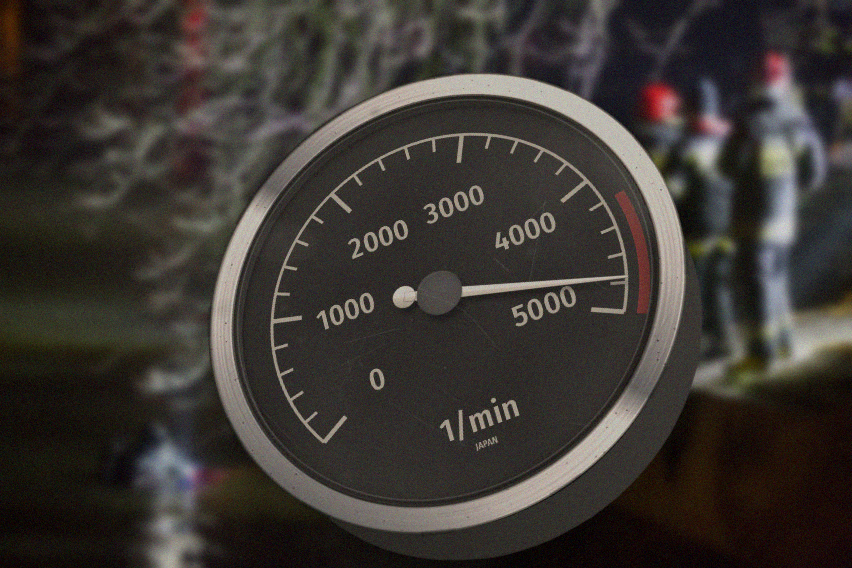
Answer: 4800 rpm
